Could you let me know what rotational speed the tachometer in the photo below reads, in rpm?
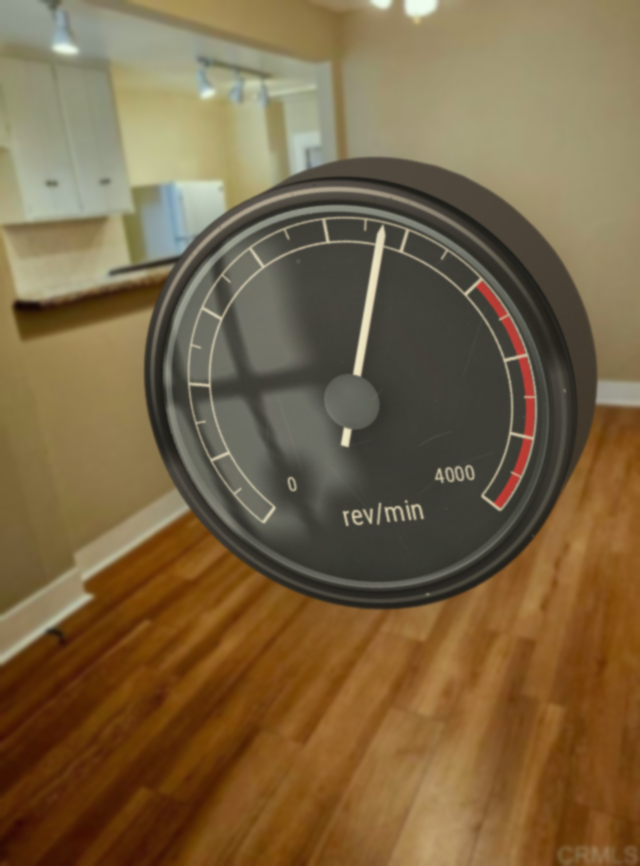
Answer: 2300 rpm
